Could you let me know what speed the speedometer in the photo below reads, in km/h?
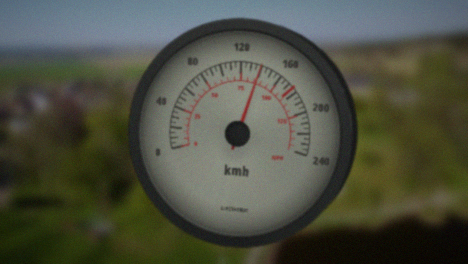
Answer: 140 km/h
